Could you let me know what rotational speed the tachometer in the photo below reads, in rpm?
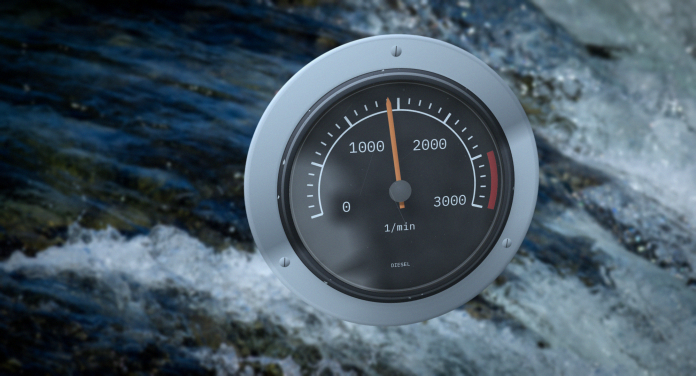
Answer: 1400 rpm
